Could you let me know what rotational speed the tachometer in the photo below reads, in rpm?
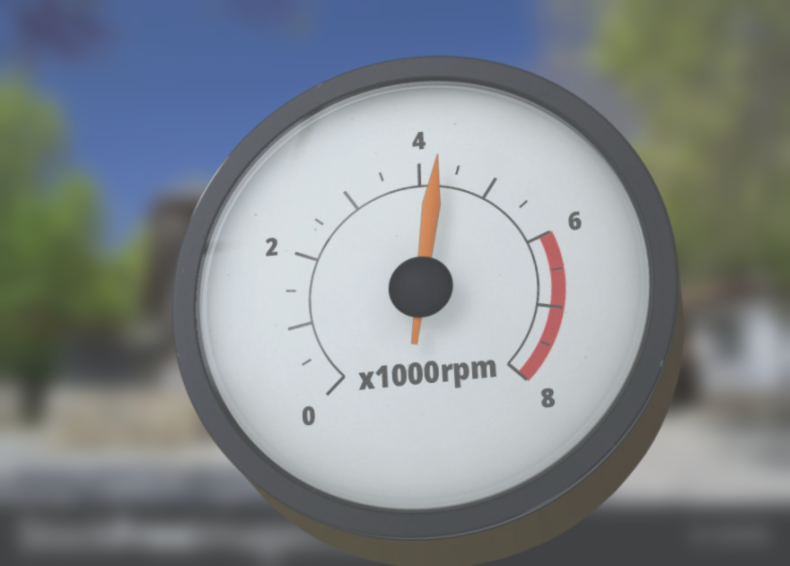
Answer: 4250 rpm
